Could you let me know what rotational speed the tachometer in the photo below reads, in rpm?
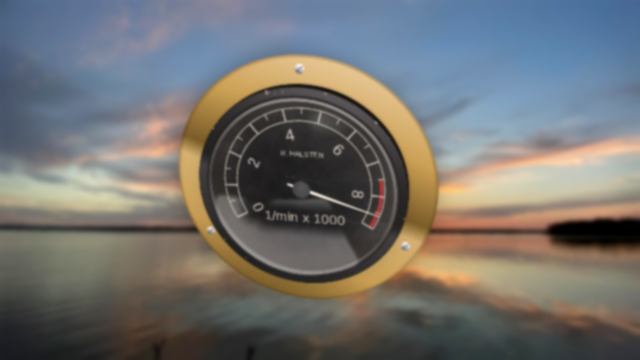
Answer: 8500 rpm
